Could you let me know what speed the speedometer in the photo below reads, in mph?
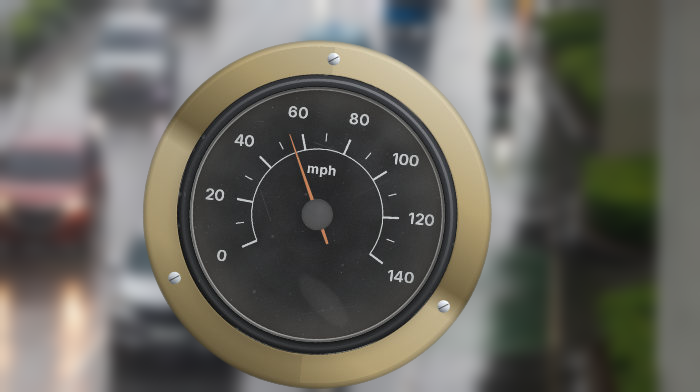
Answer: 55 mph
